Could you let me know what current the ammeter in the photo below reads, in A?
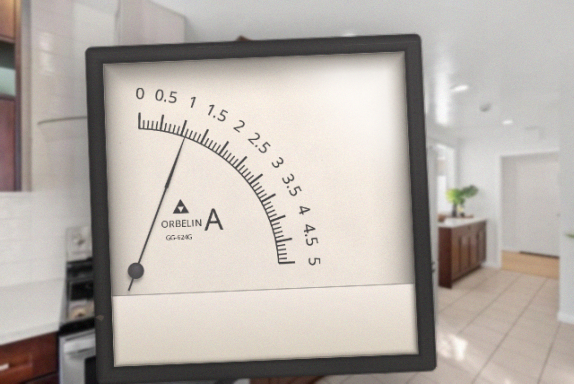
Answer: 1.1 A
